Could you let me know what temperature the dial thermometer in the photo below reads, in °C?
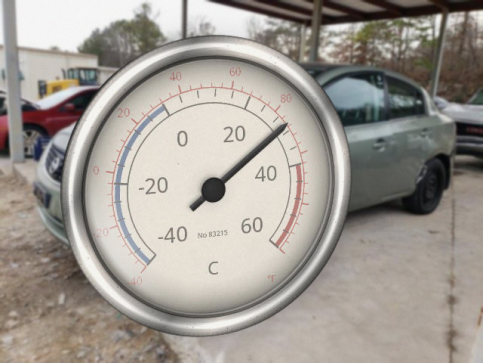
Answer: 30 °C
